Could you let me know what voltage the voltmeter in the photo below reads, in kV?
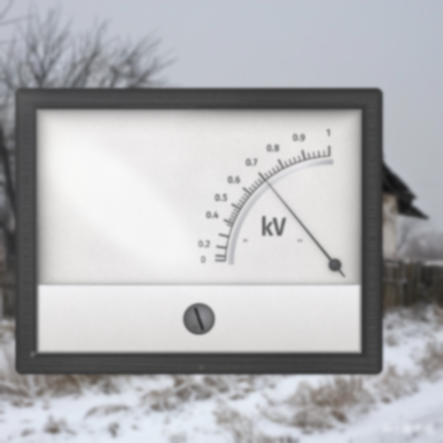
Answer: 0.7 kV
